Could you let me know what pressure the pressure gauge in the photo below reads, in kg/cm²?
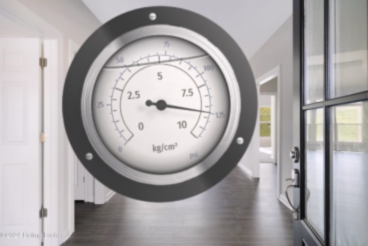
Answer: 8.75 kg/cm²
